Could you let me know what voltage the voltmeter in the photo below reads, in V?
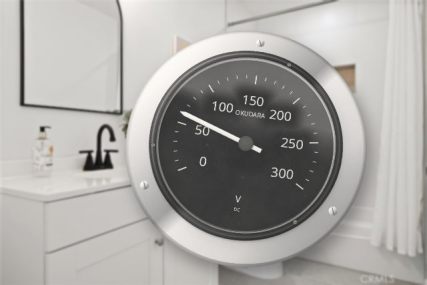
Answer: 60 V
